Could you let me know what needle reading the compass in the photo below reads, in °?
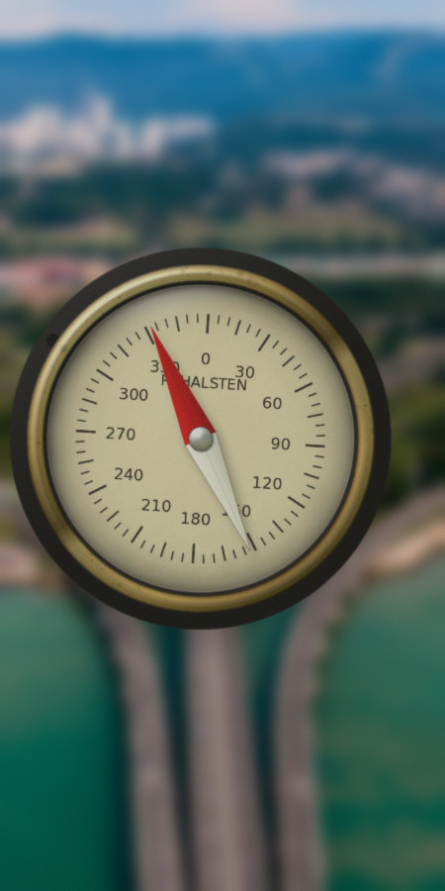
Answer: 332.5 °
